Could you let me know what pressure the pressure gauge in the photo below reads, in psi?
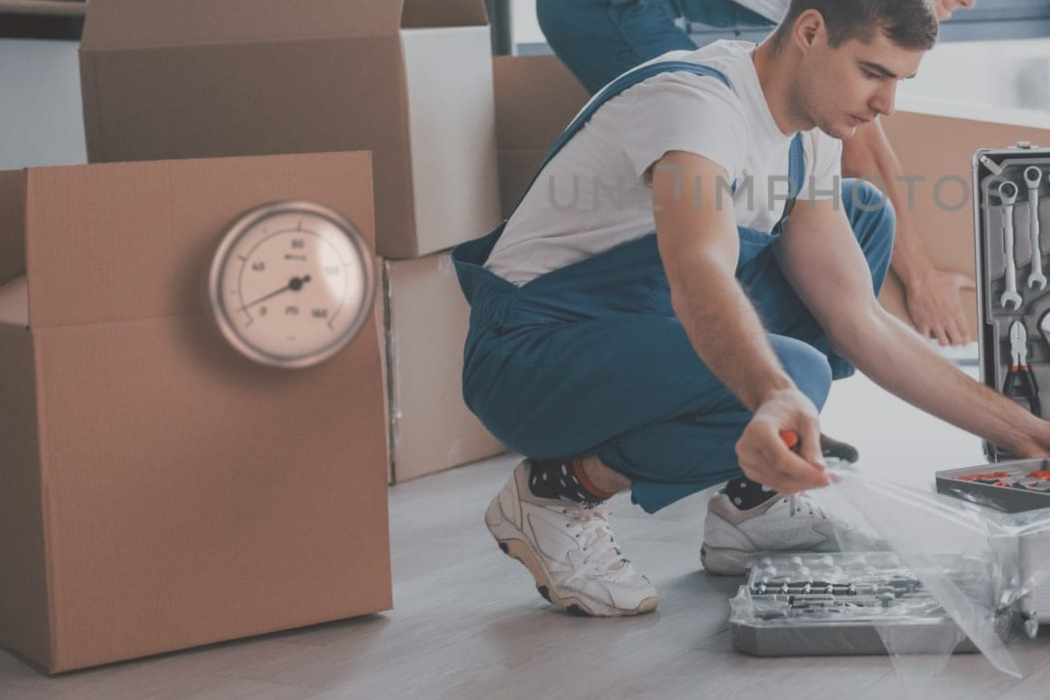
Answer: 10 psi
